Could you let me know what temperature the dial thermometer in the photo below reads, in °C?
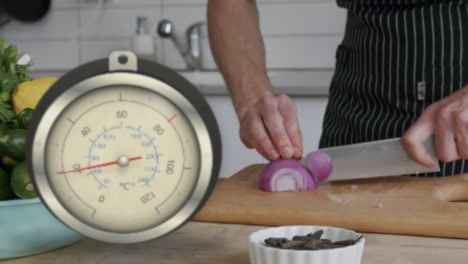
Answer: 20 °C
